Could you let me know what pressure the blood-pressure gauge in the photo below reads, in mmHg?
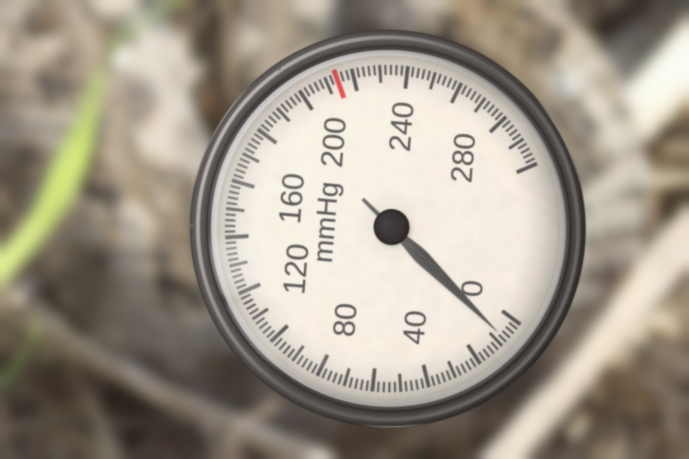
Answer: 8 mmHg
